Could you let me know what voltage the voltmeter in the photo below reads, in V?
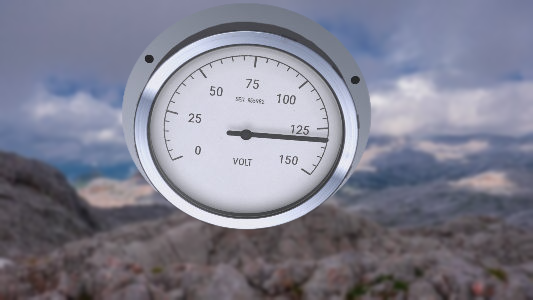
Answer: 130 V
